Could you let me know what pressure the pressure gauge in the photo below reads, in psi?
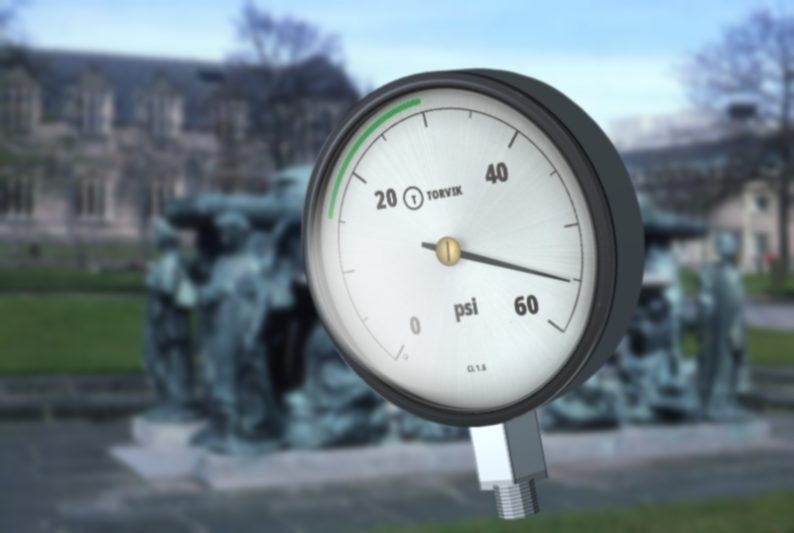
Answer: 55 psi
